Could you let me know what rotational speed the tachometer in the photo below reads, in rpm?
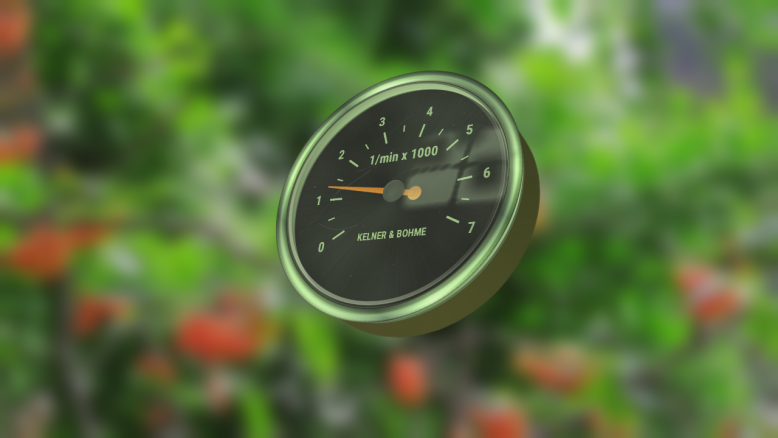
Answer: 1250 rpm
